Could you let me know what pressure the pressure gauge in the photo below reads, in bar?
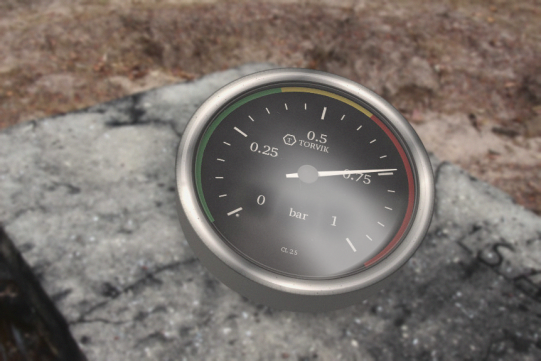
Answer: 0.75 bar
